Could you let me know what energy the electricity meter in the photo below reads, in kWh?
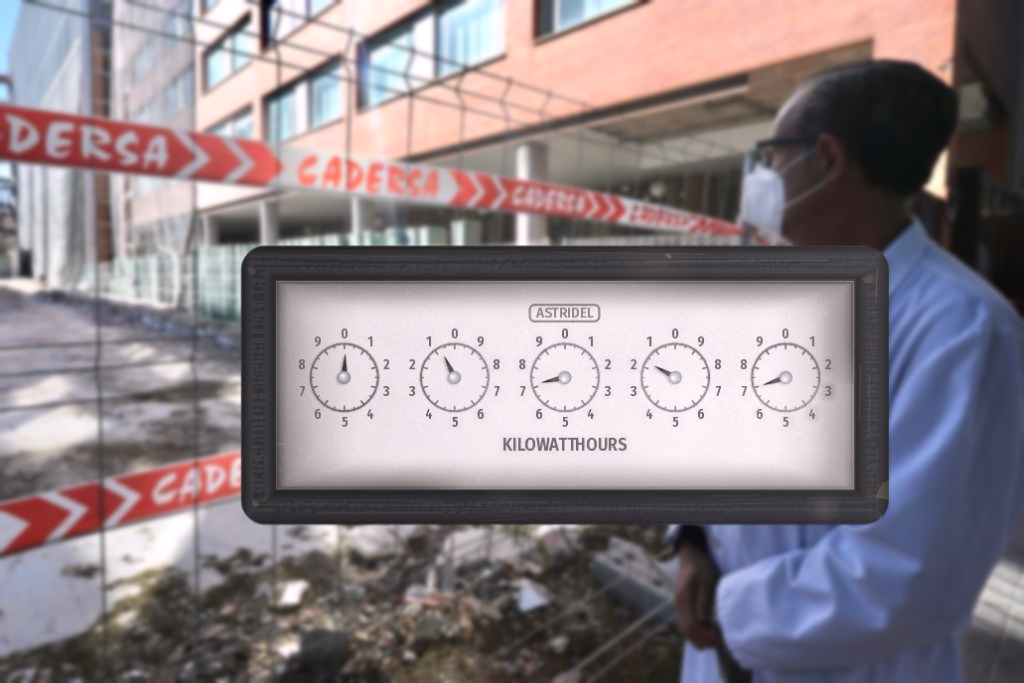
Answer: 717 kWh
